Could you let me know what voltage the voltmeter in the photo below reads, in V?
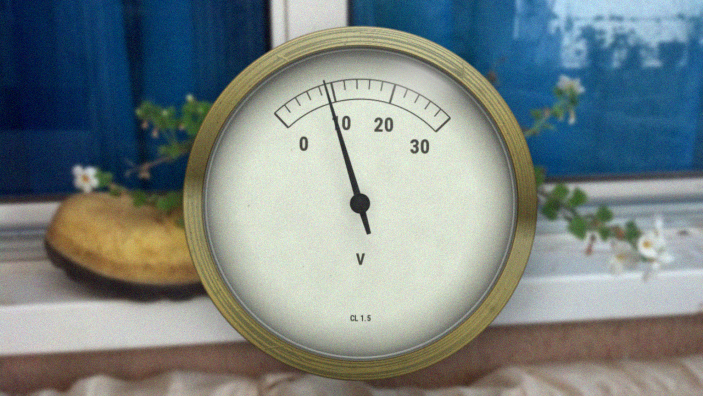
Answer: 9 V
